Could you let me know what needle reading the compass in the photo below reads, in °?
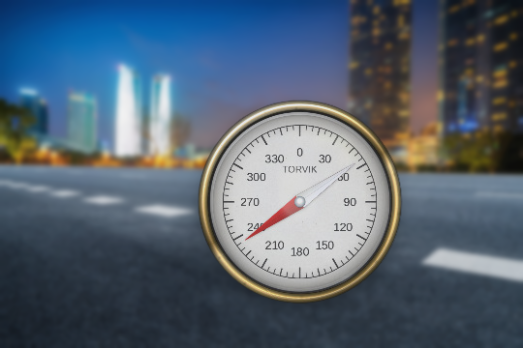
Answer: 235 °
